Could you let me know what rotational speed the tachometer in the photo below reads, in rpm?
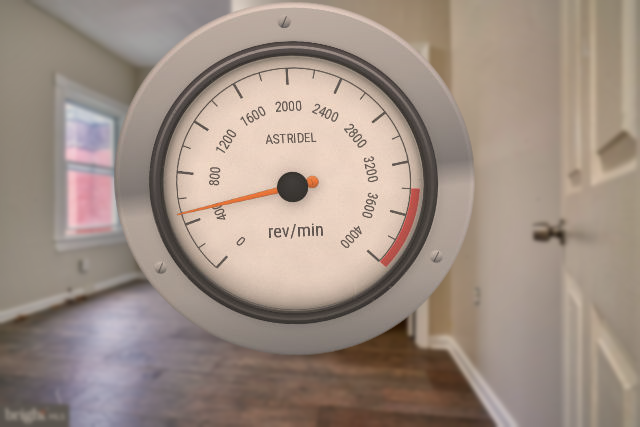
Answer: 500 rpm
